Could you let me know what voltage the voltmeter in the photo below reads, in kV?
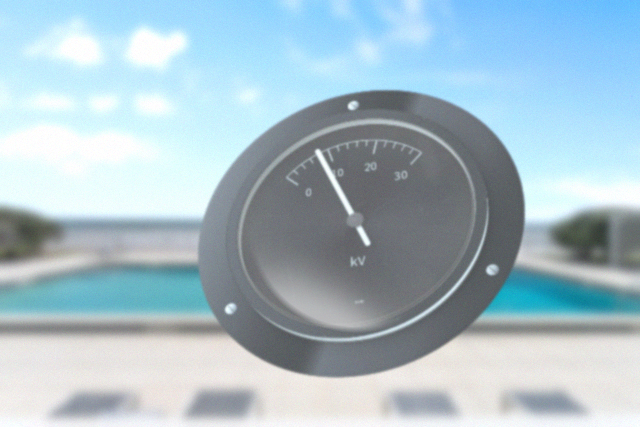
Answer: 8 kV
